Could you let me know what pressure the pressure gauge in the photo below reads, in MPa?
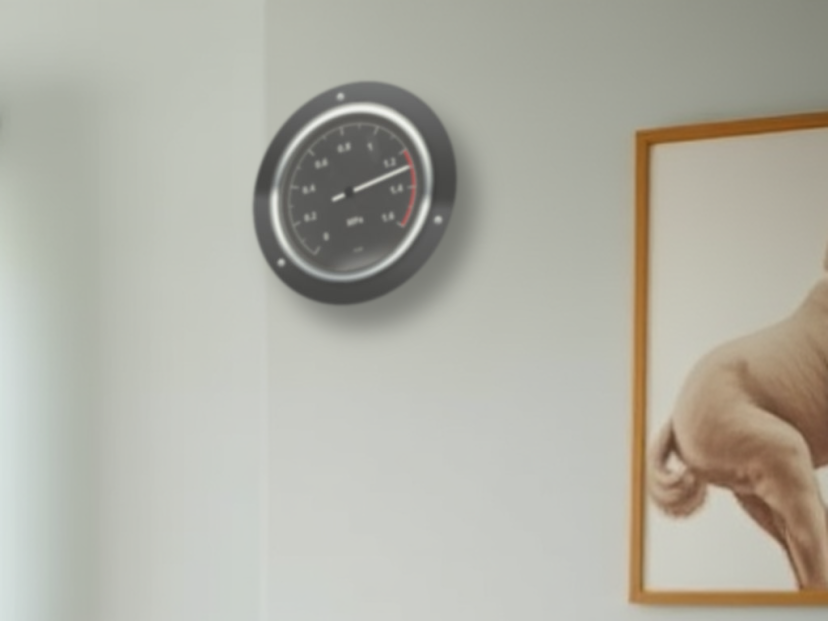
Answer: 1.3 MPa
